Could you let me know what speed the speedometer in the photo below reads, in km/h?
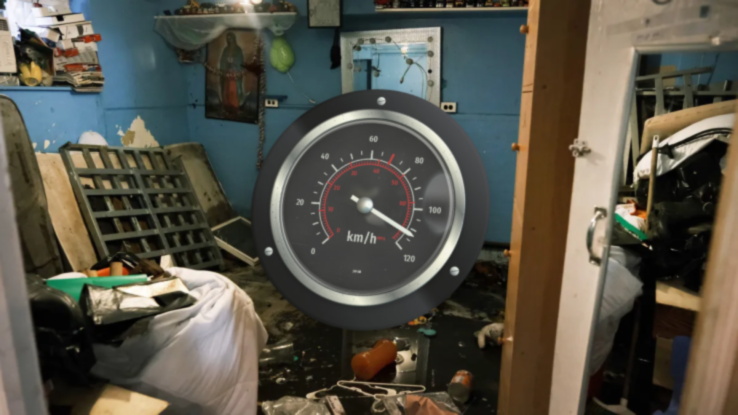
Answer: 112.5 km/h
